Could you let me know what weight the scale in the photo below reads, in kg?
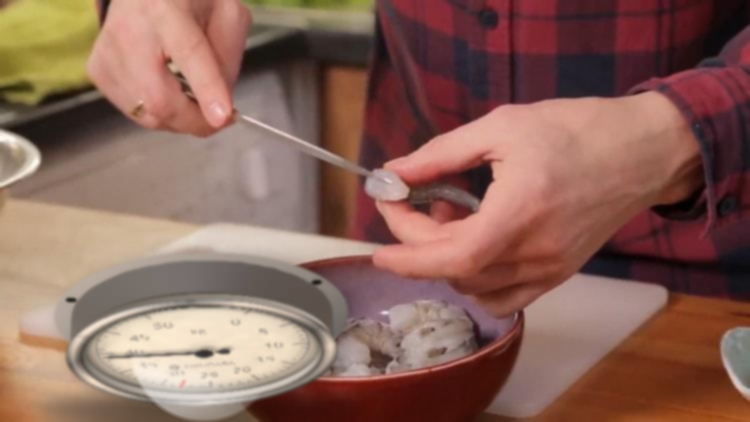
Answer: 40 kg
